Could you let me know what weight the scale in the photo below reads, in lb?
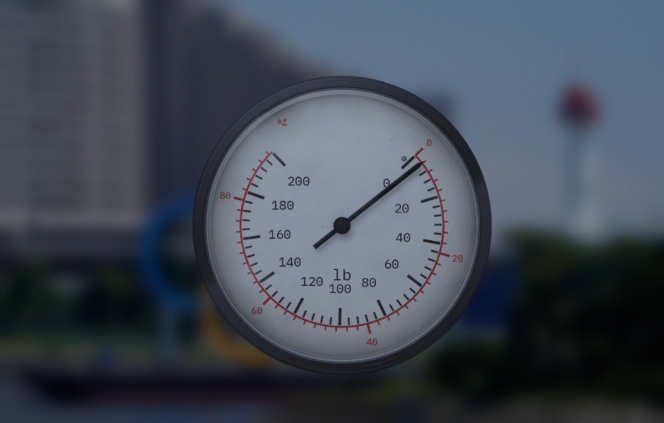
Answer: 4 lb
